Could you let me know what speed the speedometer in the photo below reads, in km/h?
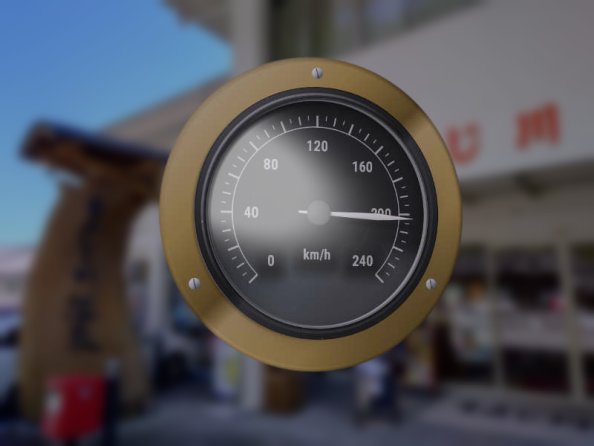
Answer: 202.5 km/h
